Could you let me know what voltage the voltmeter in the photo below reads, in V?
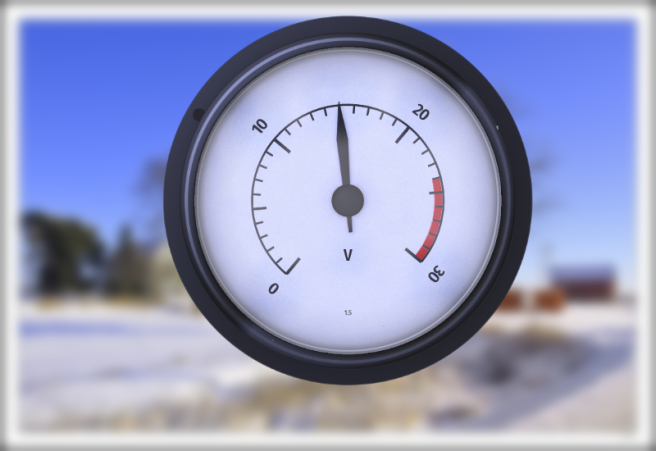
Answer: 15 V
